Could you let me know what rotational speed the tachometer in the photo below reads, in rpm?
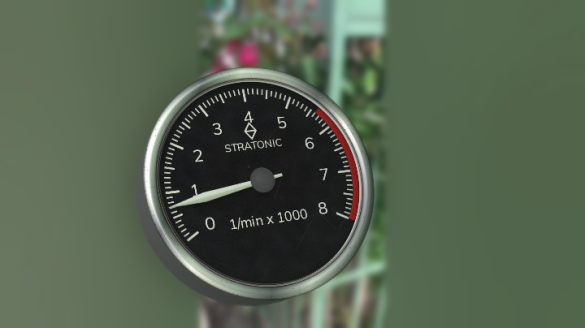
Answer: 700 rpm
